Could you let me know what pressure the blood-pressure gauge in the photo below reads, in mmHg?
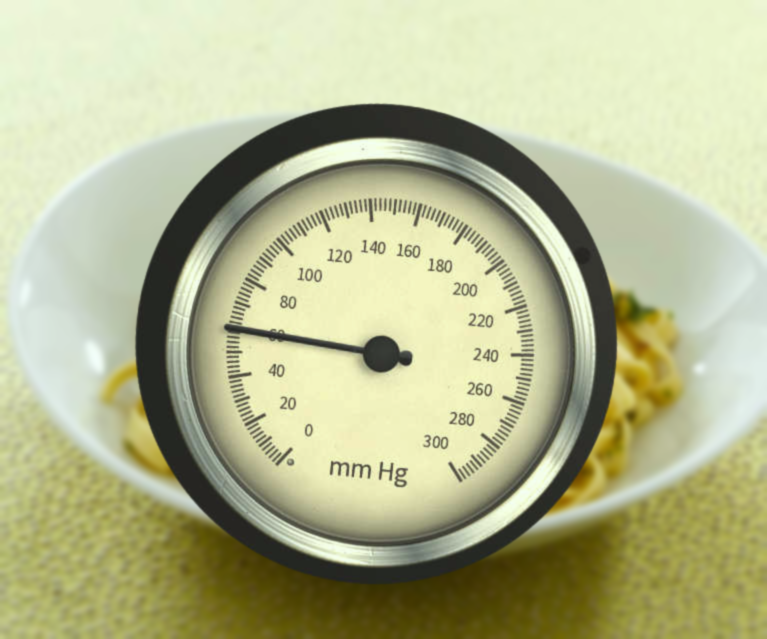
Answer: 60 mmHg
